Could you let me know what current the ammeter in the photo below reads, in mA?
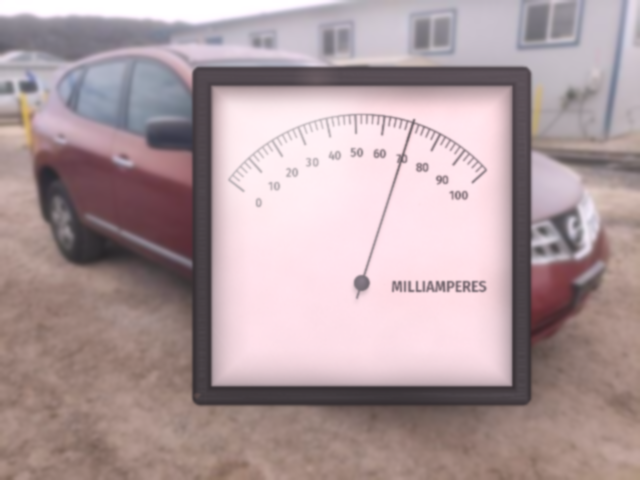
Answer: 70 mA
